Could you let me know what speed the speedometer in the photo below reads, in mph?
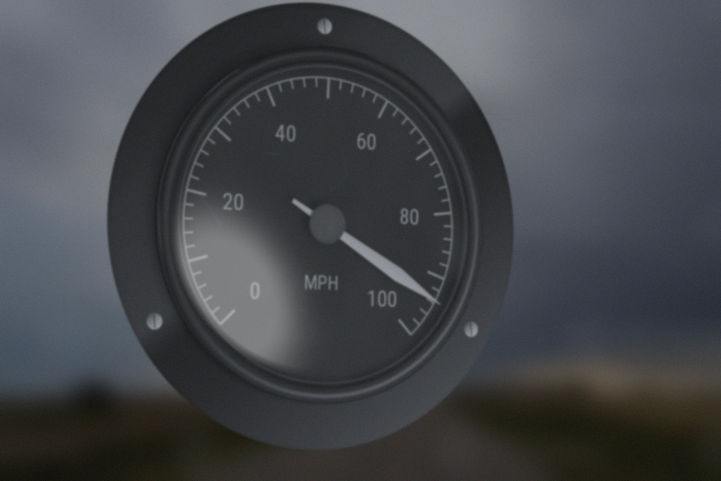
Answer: 94 mph
